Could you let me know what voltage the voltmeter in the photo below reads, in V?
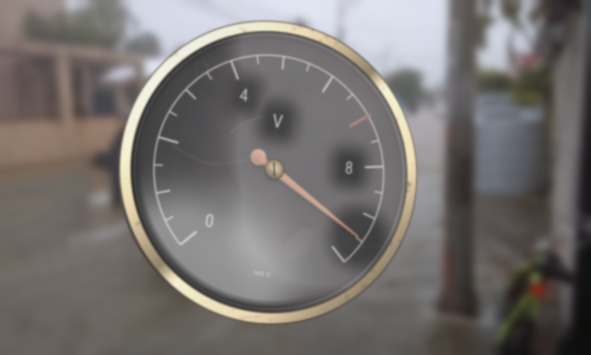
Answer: 9.5 V
